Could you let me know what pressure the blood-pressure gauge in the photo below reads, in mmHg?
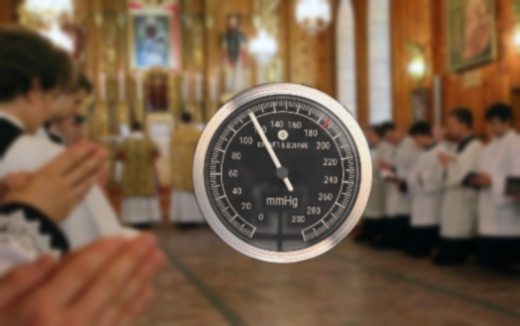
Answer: 120 mmHg
